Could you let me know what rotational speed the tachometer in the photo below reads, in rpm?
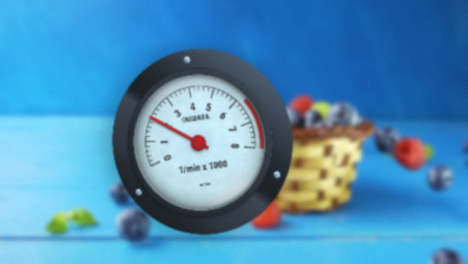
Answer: 2000 rpm
